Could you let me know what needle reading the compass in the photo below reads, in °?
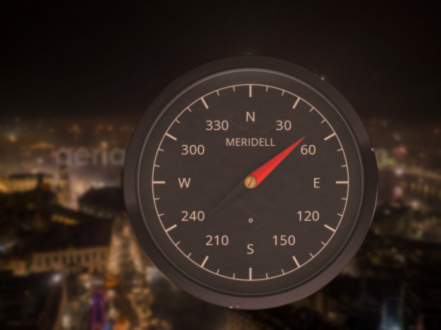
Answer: 50 °
